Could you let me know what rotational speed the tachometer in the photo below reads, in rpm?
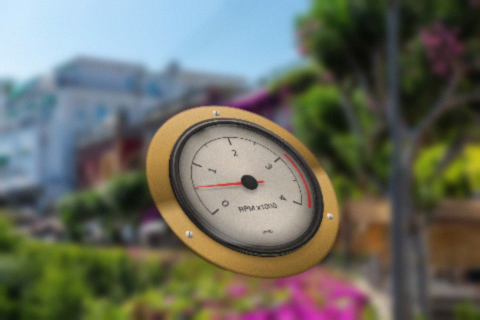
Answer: 500 rpm
